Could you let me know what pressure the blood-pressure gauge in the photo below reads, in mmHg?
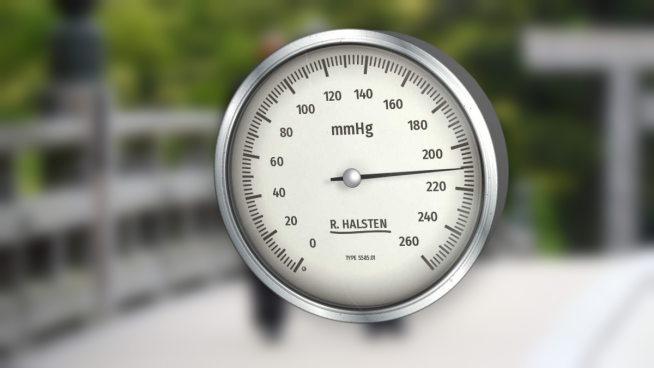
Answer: 210 mmHg
